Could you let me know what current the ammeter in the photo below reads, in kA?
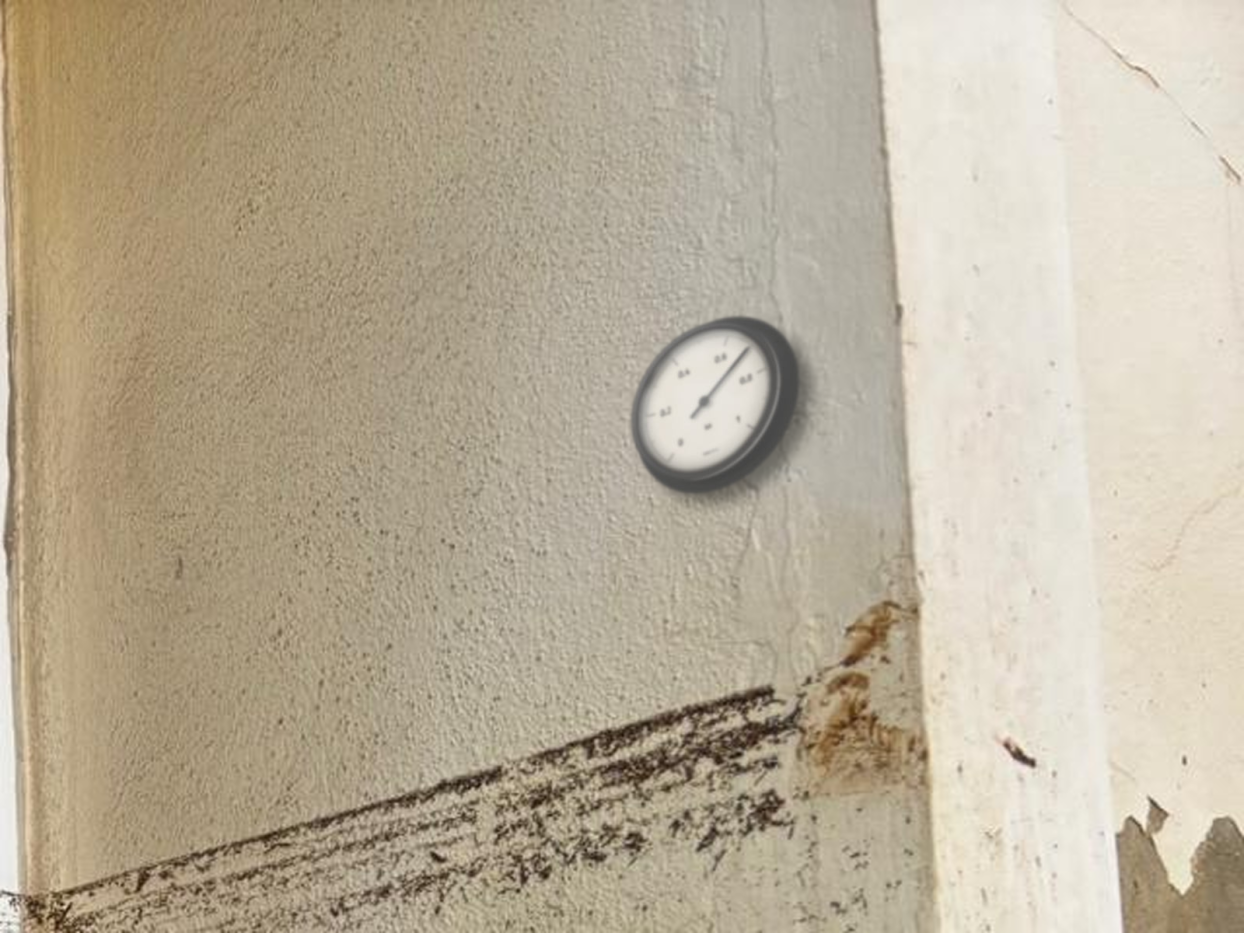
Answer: 0.7 kA
